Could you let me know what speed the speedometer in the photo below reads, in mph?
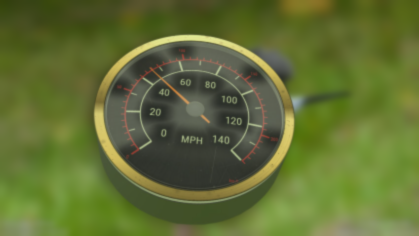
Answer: 45 mph
